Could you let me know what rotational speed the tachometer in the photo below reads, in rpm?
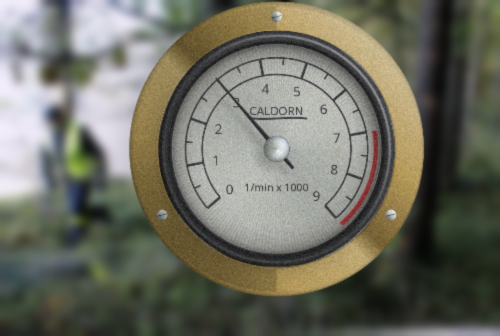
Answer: 3000 rpm
